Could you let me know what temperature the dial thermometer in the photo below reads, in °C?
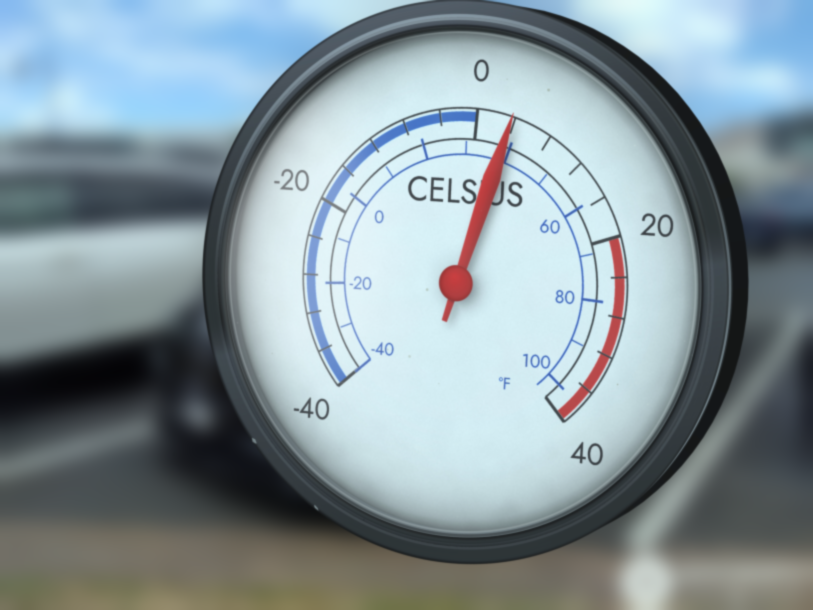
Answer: 4 °C
